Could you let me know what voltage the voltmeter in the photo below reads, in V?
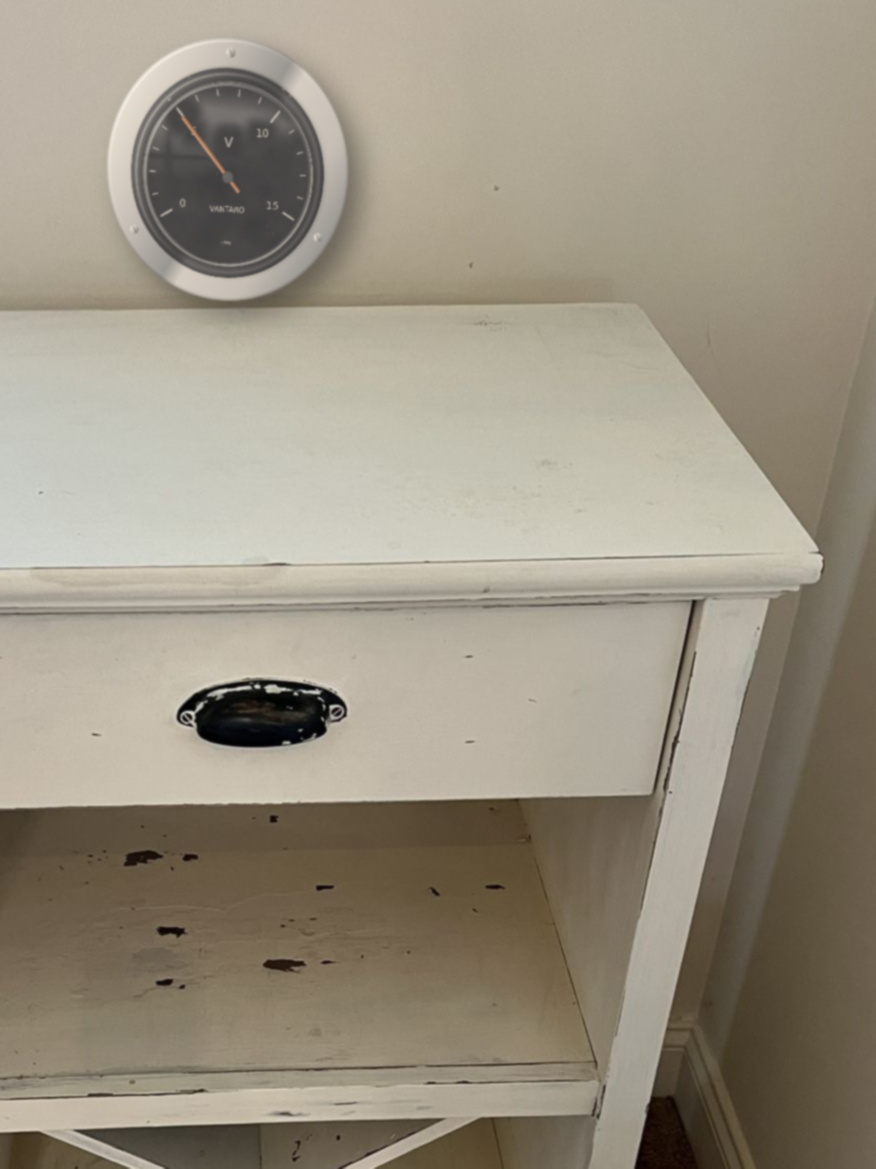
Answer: 5 V
